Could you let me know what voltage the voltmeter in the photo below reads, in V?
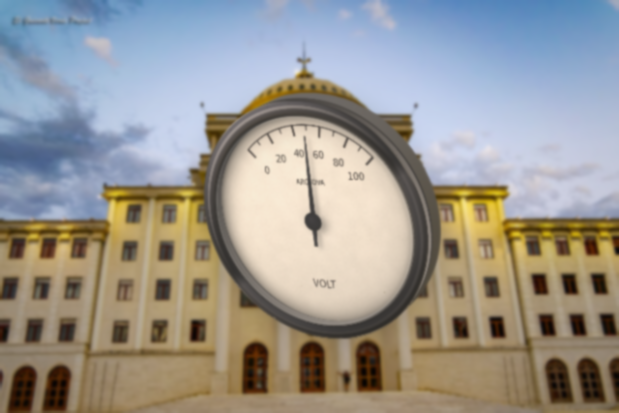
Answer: 50 V
